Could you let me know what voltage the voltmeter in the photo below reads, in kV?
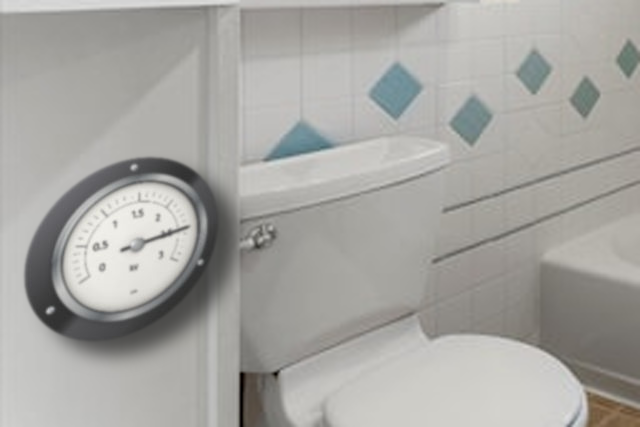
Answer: 2.5 kV
